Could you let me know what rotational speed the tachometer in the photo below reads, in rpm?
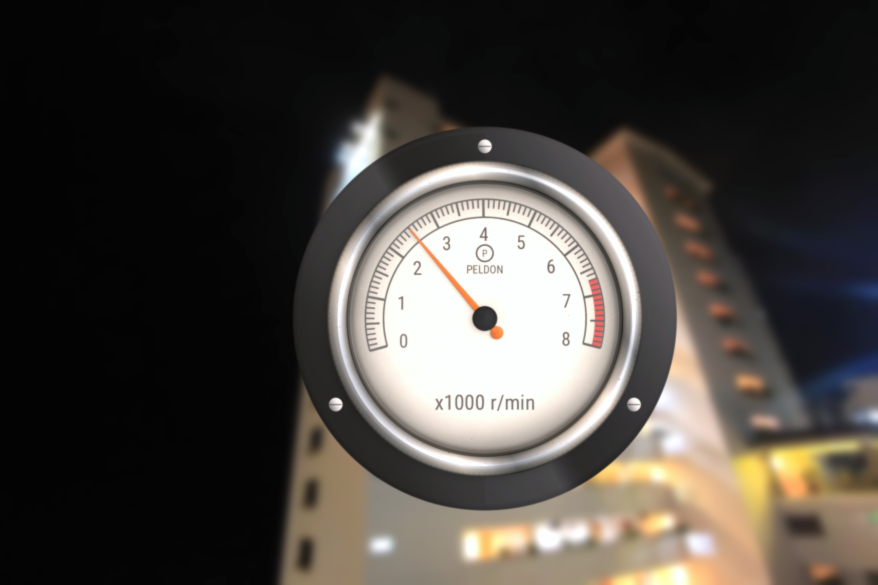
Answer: 2500 rpm
